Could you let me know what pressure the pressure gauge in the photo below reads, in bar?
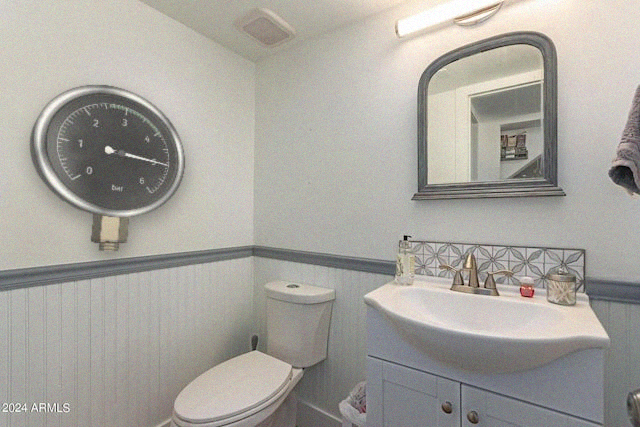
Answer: 5 bar
